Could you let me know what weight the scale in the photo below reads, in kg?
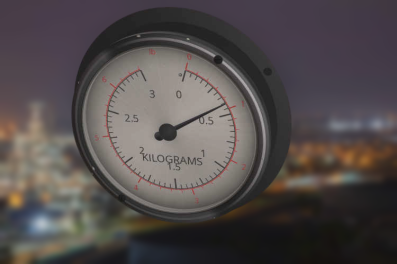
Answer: 0.4 kg
